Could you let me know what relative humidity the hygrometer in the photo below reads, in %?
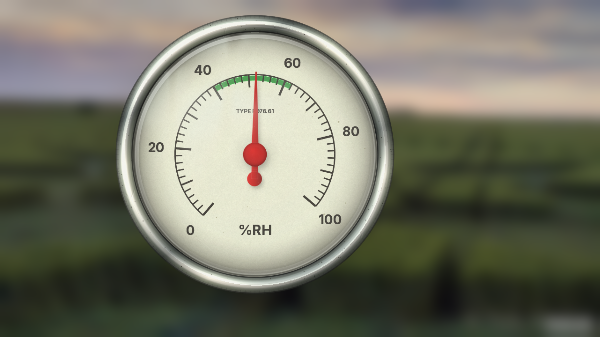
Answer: 52 %
